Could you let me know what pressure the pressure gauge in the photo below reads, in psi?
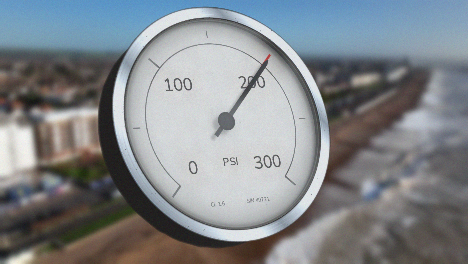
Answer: 200 psi
